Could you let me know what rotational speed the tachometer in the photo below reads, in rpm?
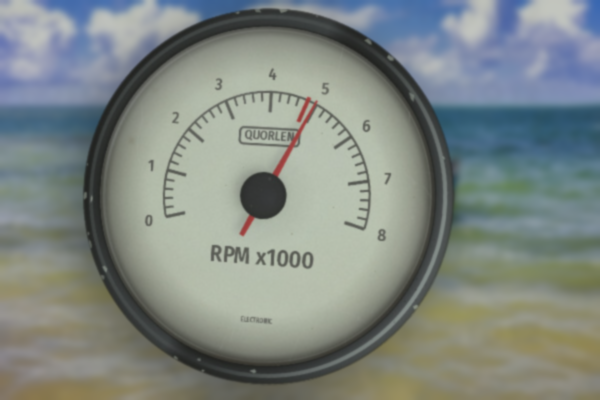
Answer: 5000 rpm
